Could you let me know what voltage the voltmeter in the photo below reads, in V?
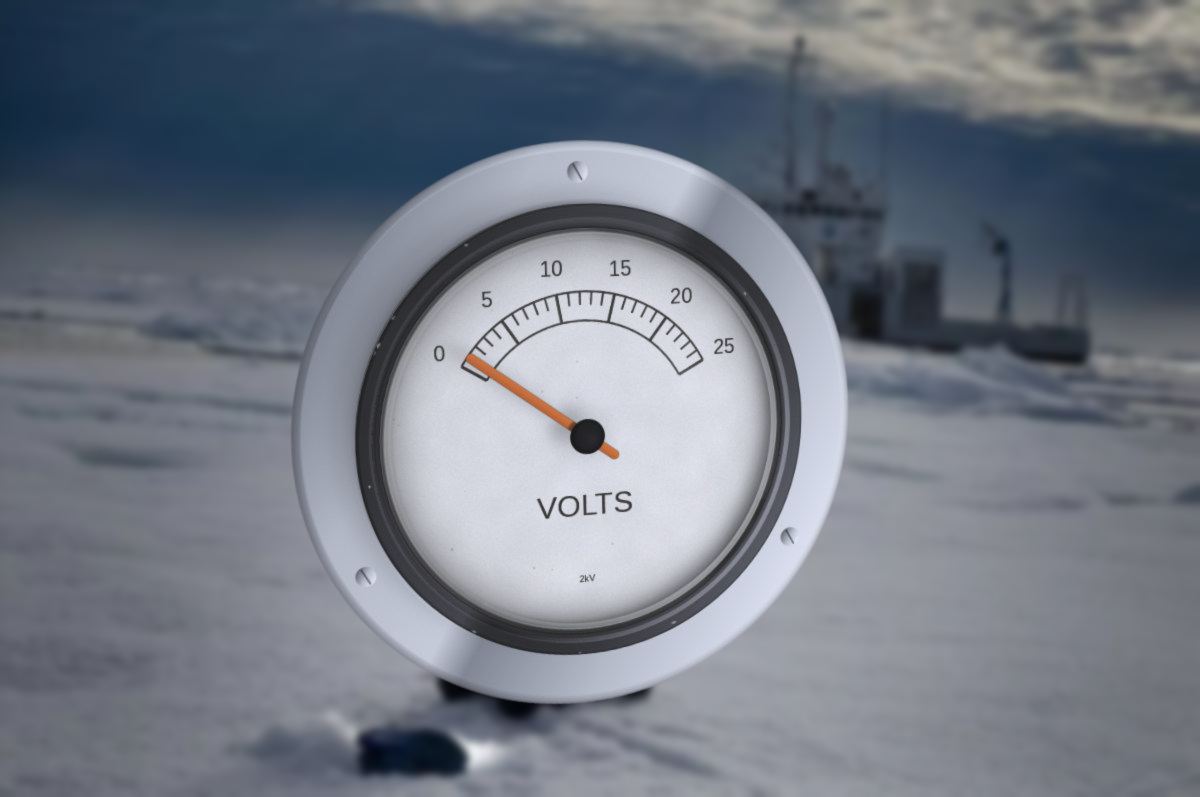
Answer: 1 V
